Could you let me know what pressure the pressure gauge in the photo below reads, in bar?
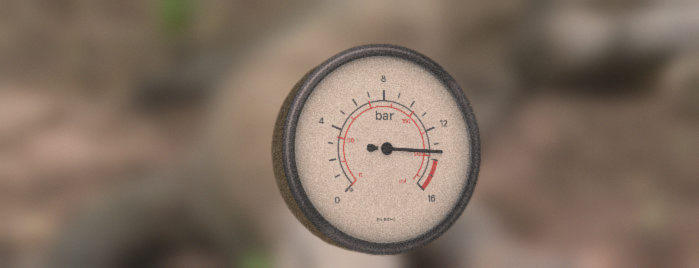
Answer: 13.5 bar
